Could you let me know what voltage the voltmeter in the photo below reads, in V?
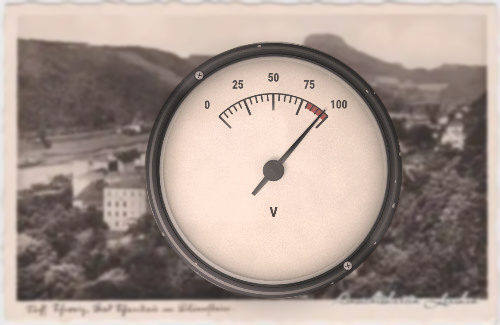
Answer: 95 V
